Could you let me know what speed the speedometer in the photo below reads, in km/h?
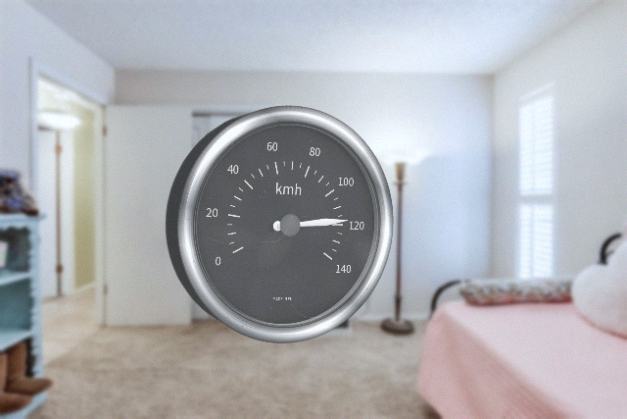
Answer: 117.5 km/h
